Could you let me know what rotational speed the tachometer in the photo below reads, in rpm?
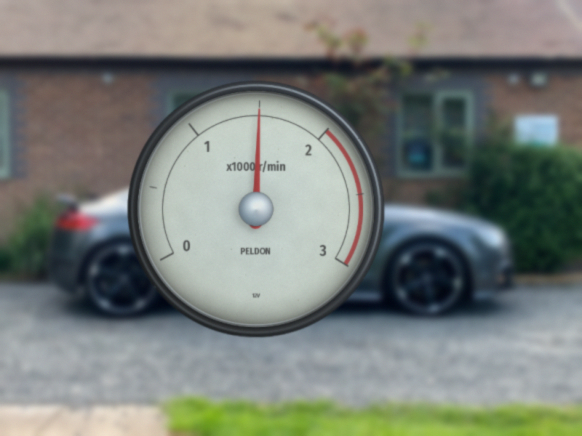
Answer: 1500 rpm
